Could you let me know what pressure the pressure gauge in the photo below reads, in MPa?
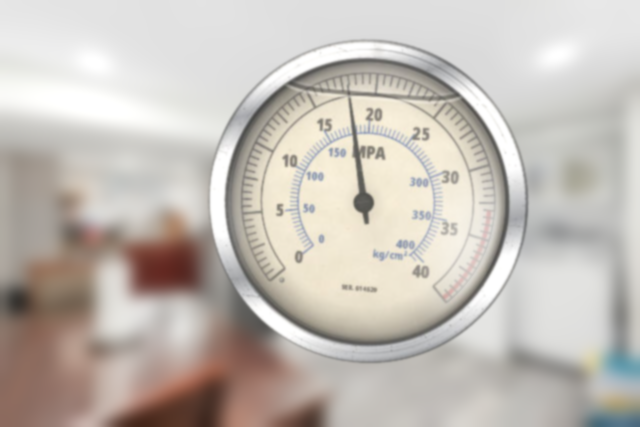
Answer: 18 MPa
